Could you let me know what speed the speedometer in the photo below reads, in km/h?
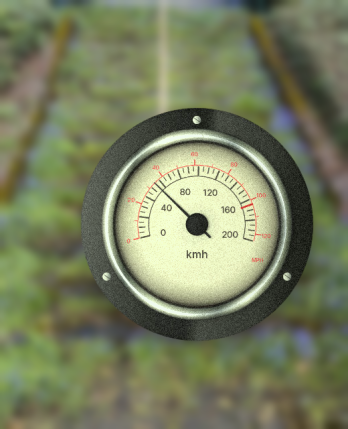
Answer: 55 km/h
